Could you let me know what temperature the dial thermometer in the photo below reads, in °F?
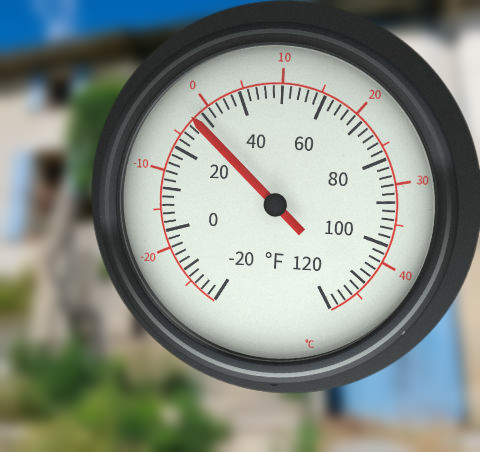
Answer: 28 °F
